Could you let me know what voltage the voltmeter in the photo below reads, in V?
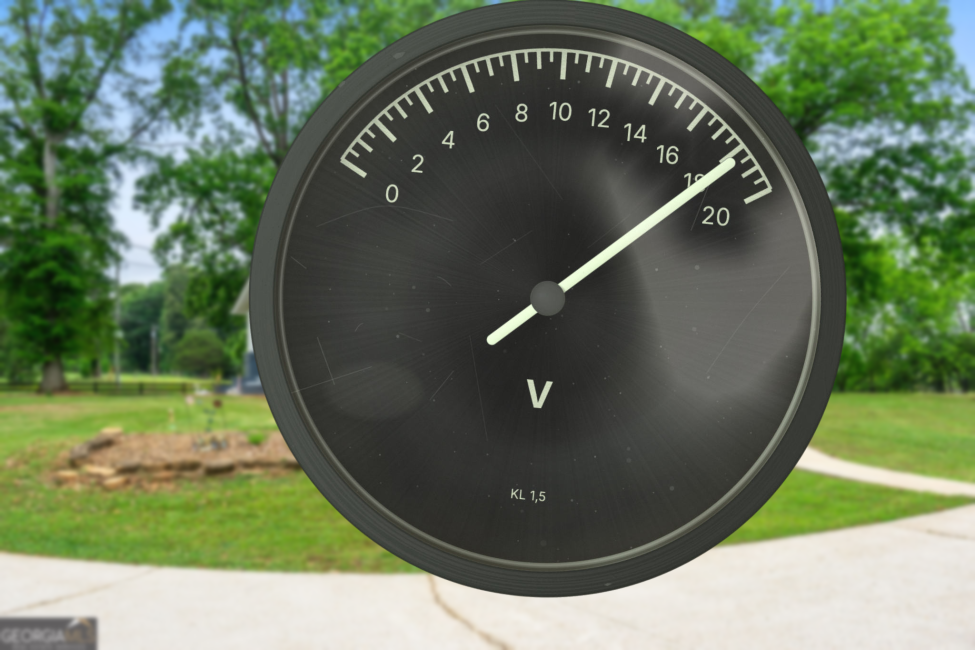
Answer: 18.25 V
